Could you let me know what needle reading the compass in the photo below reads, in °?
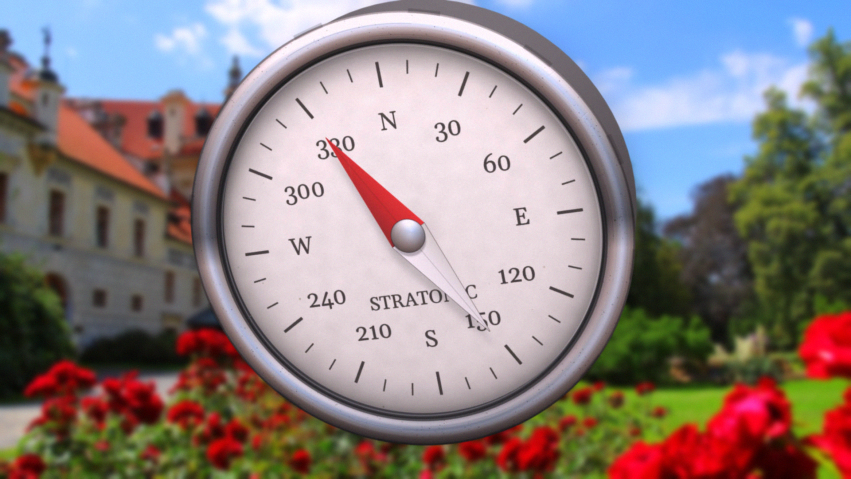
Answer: 330 °
